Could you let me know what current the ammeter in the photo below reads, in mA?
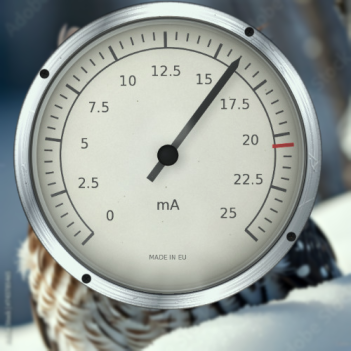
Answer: 16 mA
